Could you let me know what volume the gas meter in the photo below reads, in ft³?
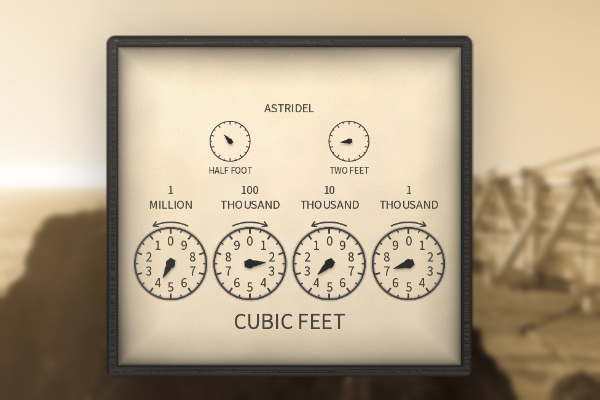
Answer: 423700 ft³
